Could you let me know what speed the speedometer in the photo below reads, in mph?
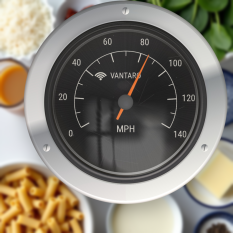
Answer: 85 mph
